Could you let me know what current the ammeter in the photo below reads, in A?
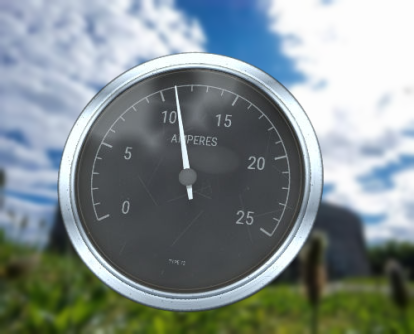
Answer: 11 A
